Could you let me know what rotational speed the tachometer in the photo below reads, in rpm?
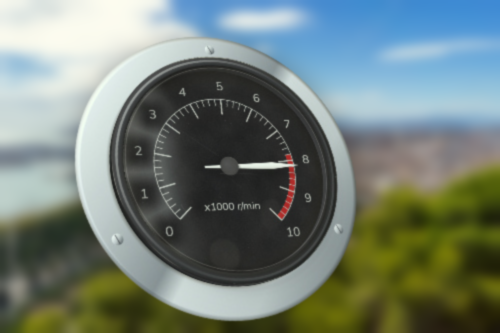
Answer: 8200 rpm
